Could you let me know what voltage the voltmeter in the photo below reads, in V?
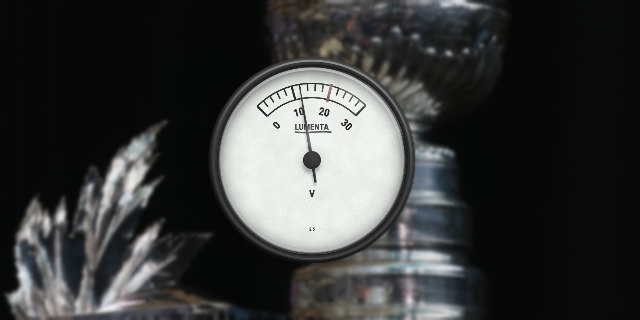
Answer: 12 V
